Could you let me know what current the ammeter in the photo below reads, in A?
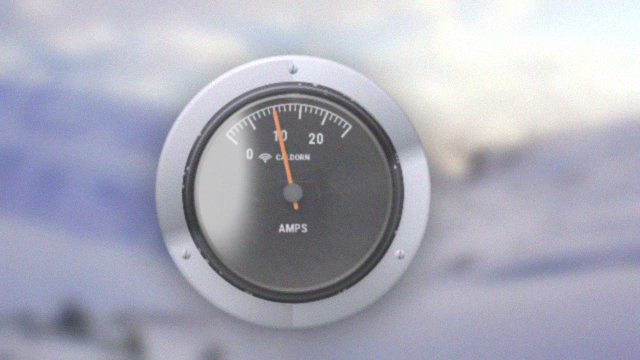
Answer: 10 A
